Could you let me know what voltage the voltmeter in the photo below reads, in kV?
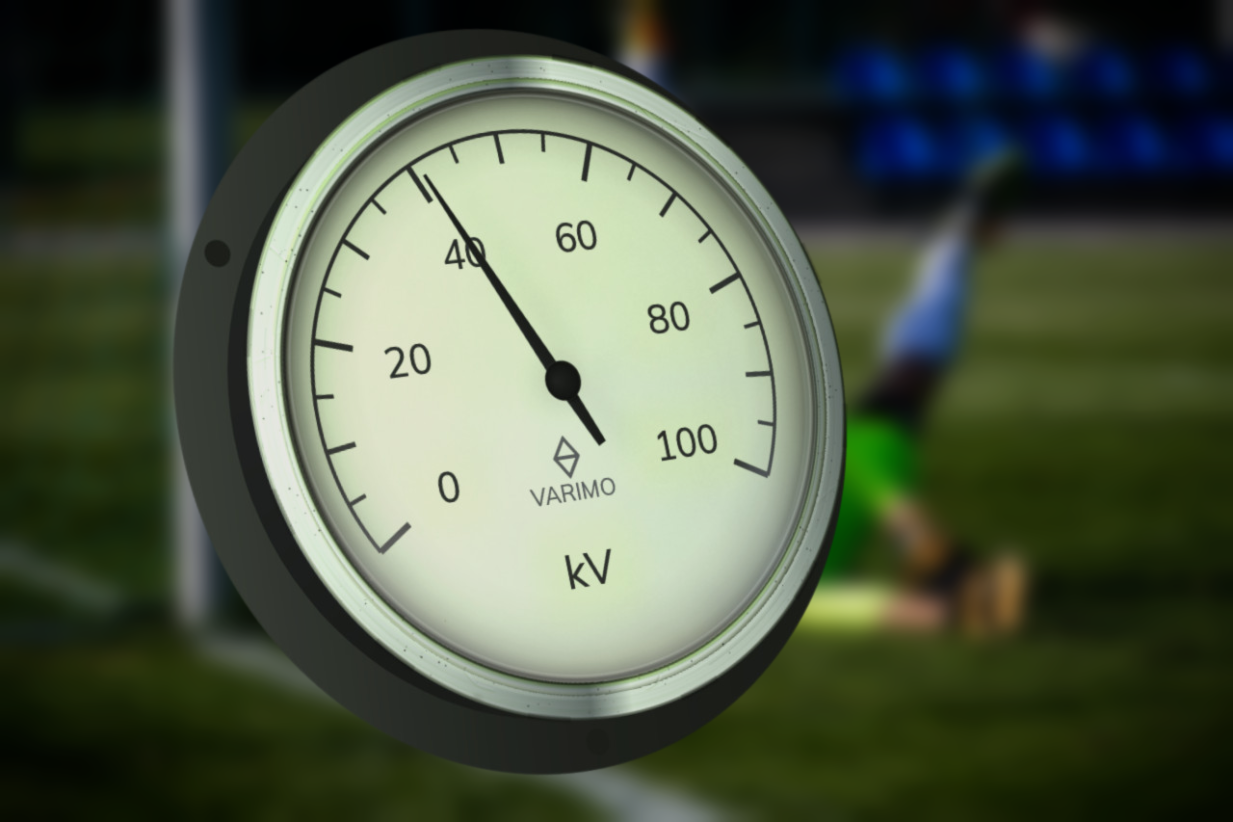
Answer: 40 kV
